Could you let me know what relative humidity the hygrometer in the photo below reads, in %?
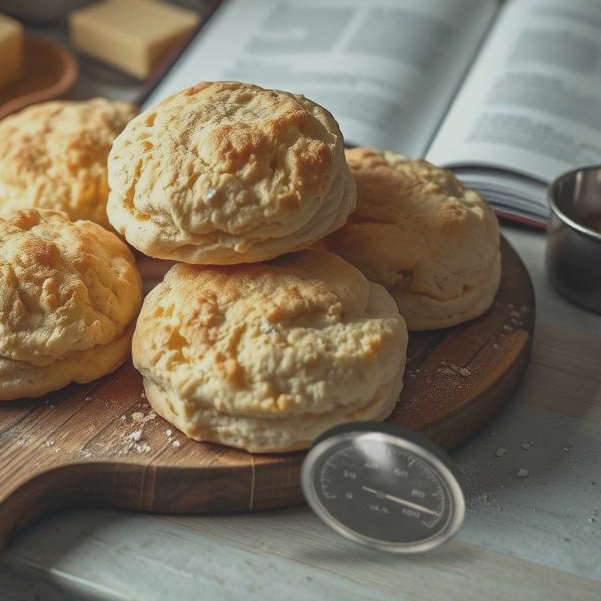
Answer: 90 %
